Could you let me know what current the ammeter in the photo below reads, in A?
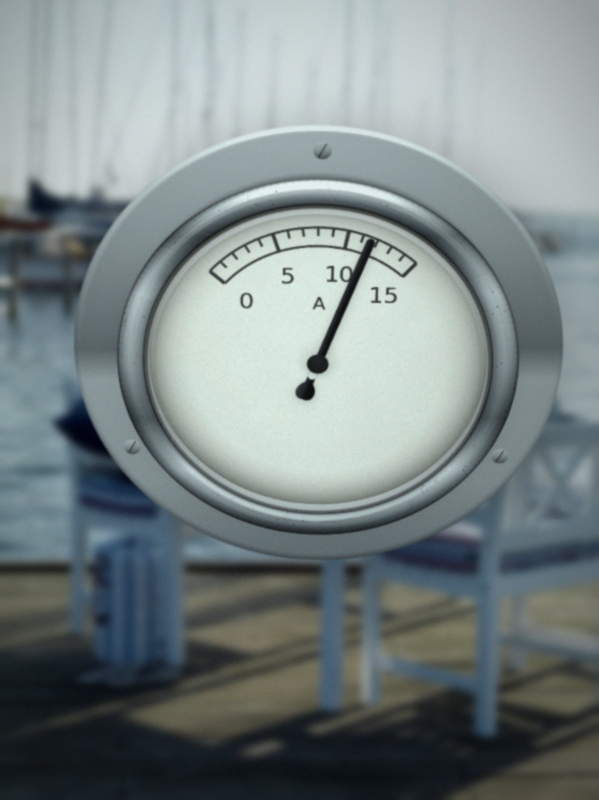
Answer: 11.5 A
